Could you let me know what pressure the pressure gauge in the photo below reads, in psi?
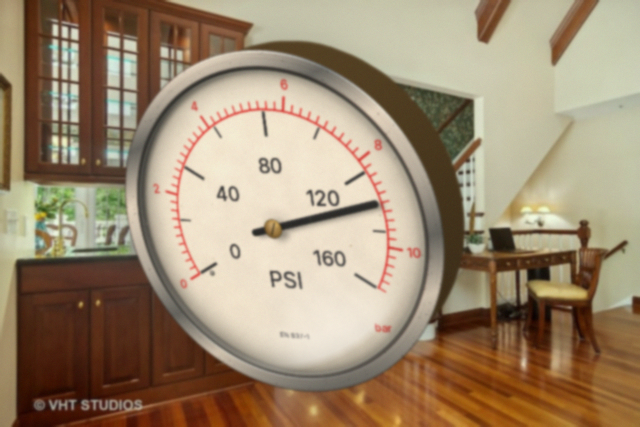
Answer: 130 psi
